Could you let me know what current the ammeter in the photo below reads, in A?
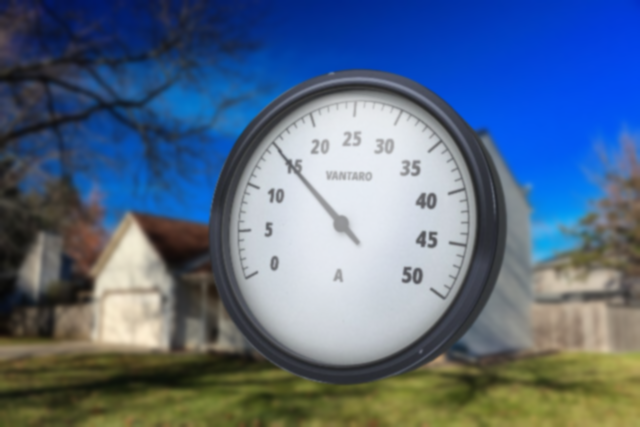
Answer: 15 A
